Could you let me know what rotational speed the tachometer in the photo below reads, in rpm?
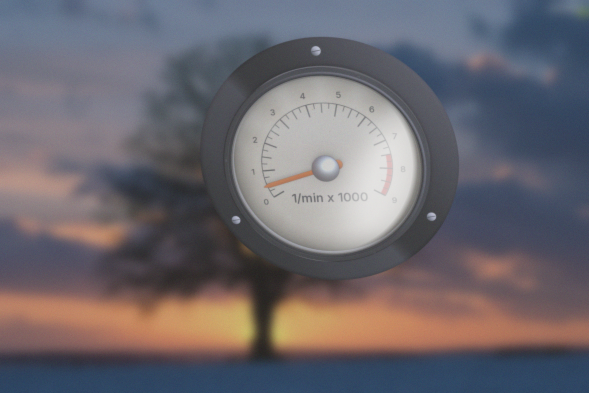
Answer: 500 rpm
